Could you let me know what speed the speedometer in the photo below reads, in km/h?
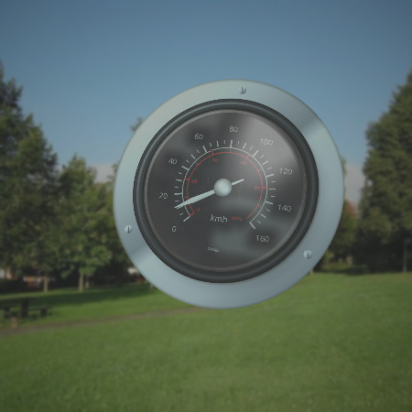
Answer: 10 km/h
